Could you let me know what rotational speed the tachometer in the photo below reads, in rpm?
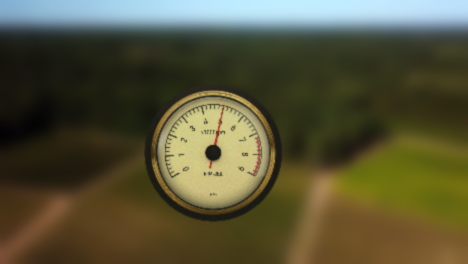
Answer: 5000 rpm
